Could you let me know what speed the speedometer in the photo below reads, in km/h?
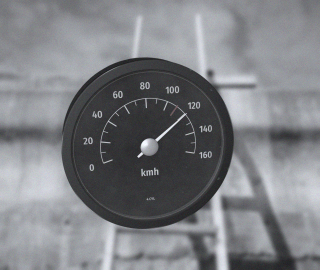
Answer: 120 km/h
